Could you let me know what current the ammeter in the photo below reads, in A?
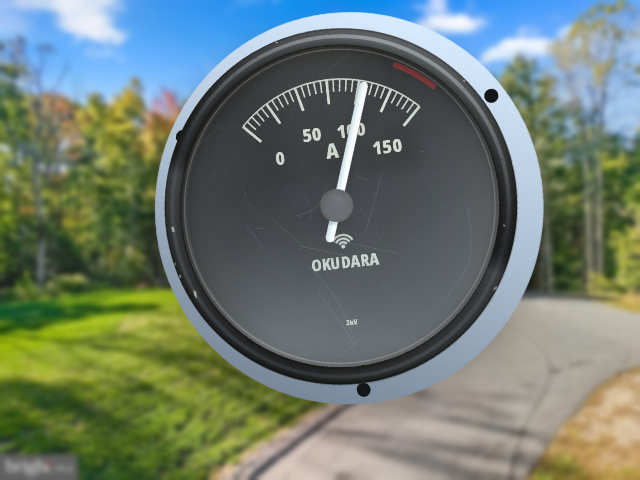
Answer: 105 A
